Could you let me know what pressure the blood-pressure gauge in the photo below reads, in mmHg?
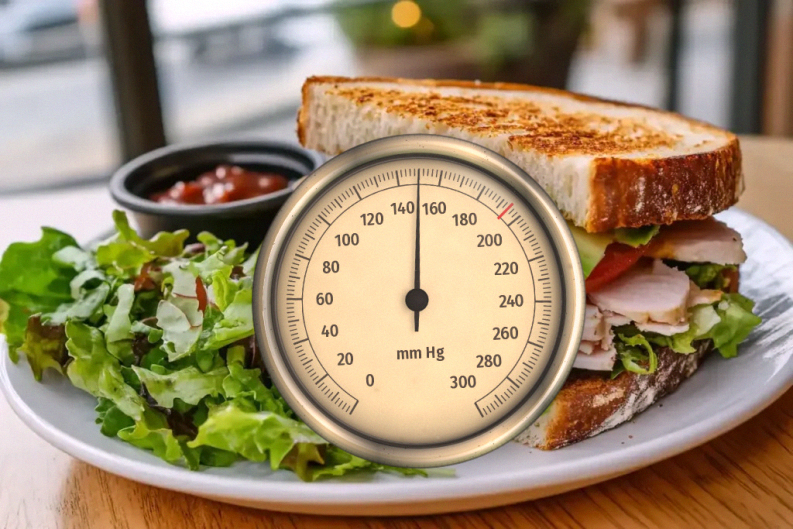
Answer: 150 mmHg
